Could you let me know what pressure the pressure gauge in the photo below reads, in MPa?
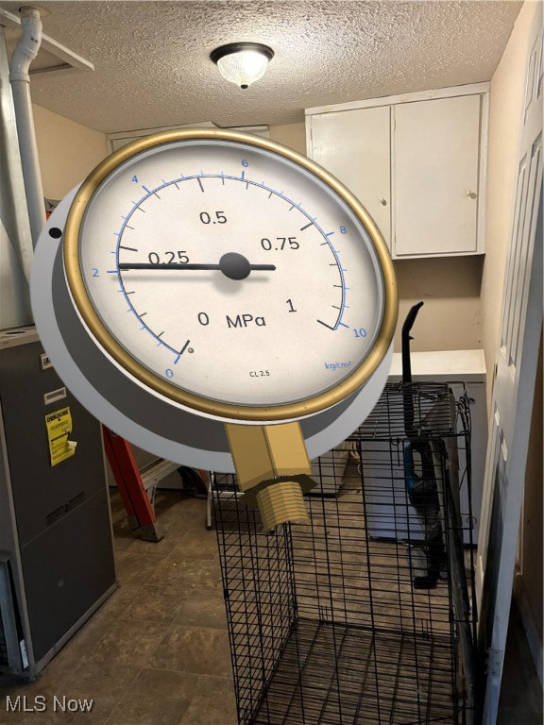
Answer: 0.2 MPa
